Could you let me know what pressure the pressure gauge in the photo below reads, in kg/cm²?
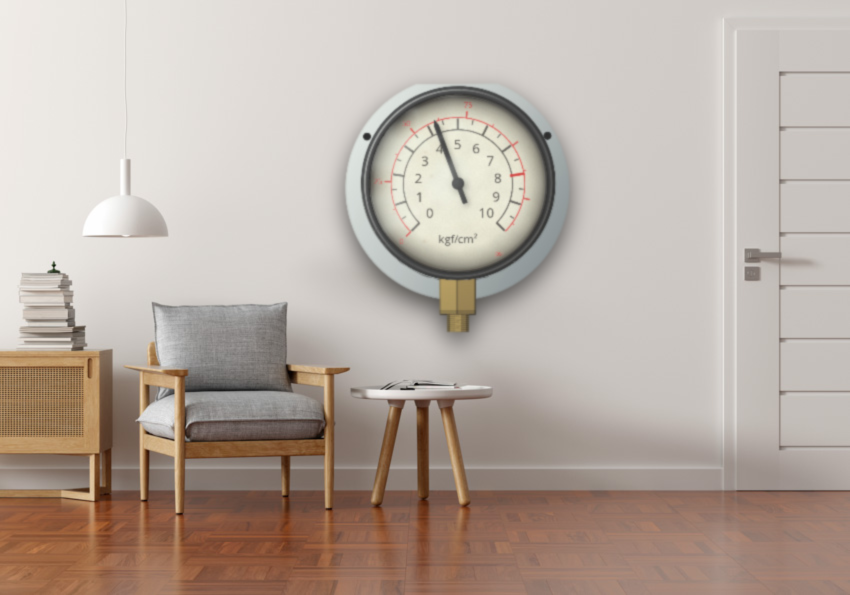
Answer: 4.25 kg/cm²
